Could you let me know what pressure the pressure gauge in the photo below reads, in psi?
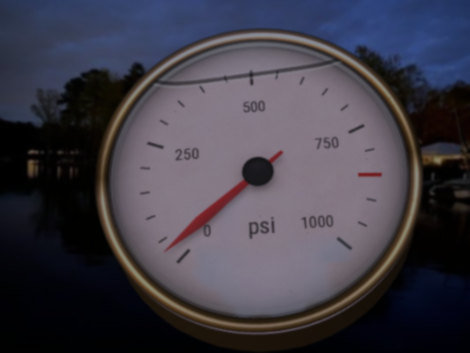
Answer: 25 psi
